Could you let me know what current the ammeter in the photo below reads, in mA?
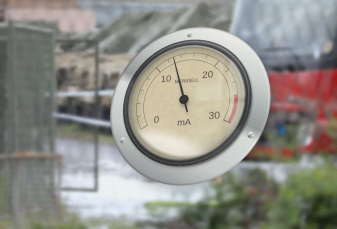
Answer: 13 mA
